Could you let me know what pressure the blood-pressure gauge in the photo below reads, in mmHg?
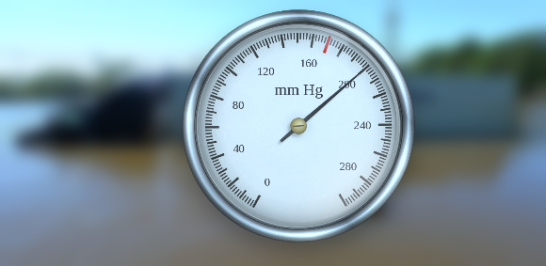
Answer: 200 mmHg
